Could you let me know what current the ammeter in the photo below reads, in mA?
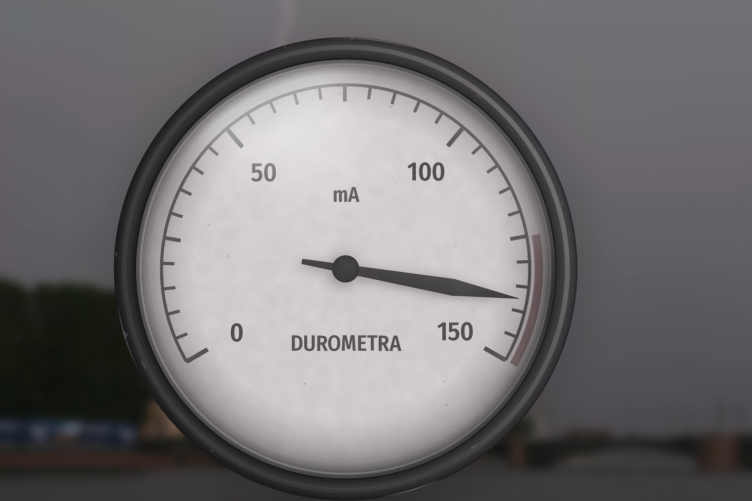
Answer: 137.5 mA
